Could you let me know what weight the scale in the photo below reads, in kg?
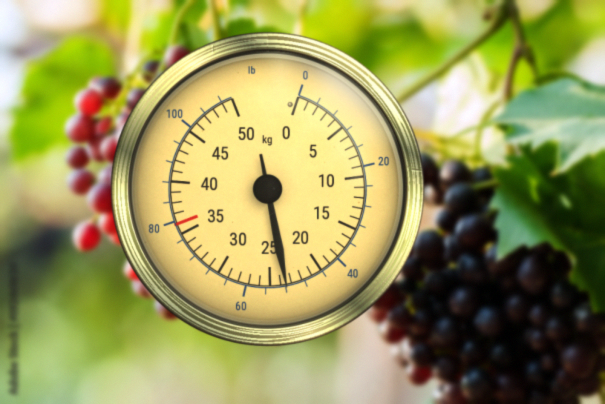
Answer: 23.5 kg
